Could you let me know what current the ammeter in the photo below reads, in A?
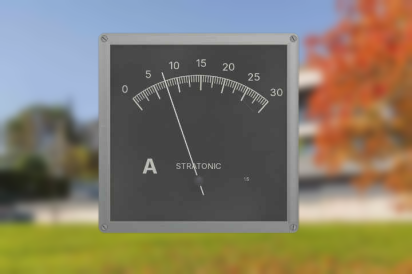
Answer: 7.5 A
